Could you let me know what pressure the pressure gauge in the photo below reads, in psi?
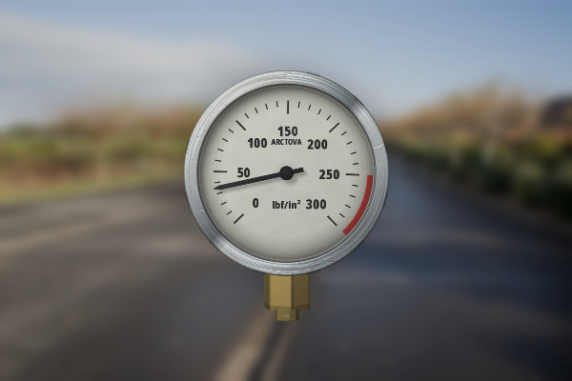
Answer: 35 psi
